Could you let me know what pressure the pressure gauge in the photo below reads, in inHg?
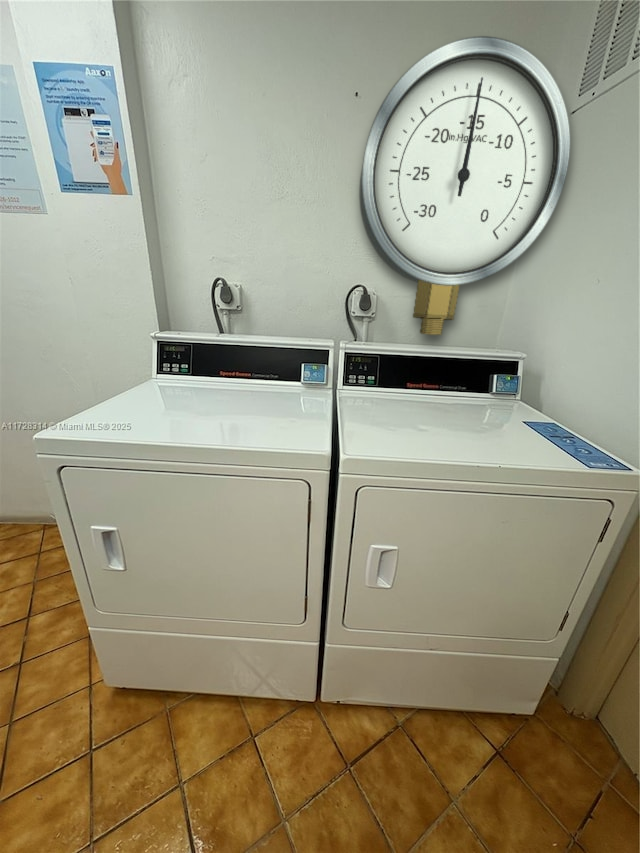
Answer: -15 inHg
